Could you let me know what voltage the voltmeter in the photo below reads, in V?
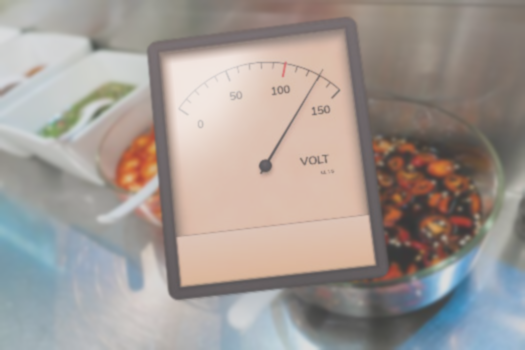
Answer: 130 V
